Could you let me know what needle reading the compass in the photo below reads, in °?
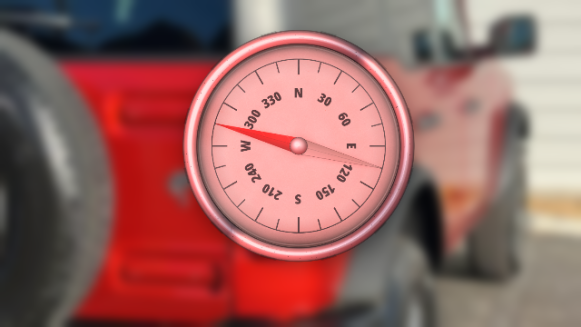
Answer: 285 °
